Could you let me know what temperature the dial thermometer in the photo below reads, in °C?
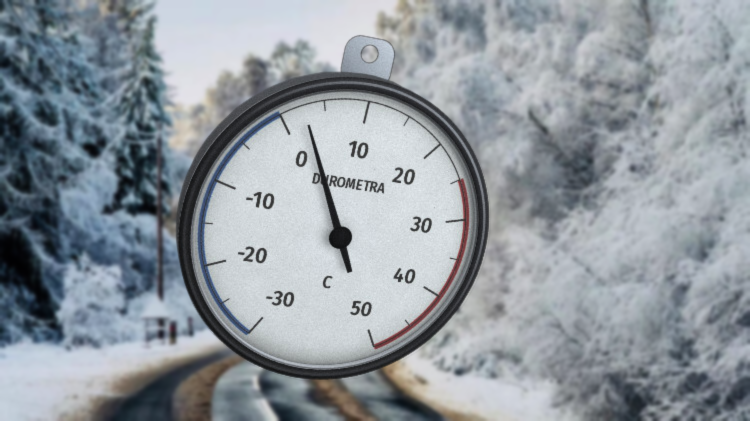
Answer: 2.5 °C
